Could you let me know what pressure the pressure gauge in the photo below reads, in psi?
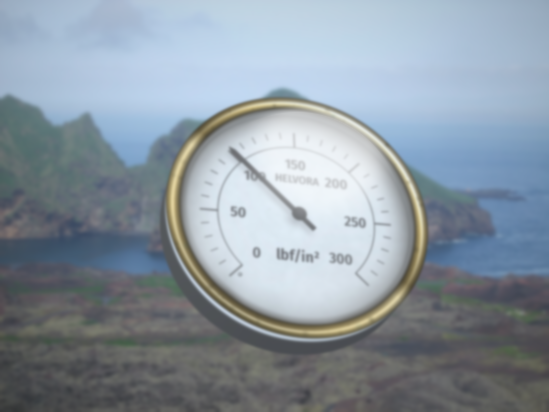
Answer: 100 psi
